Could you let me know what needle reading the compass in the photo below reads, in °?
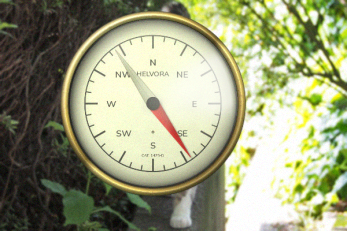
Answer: 145 °
